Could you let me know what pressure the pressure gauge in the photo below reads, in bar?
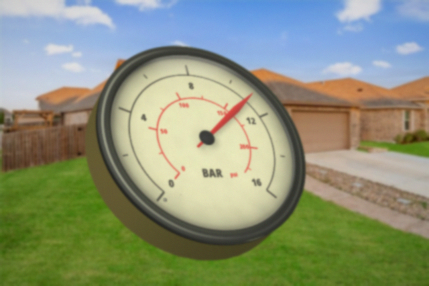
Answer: 11 bar
